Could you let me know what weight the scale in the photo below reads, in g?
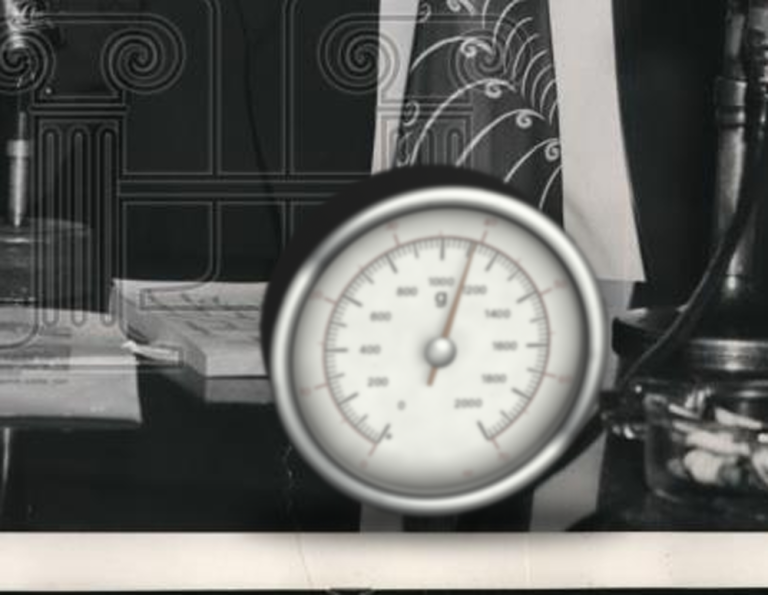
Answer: 1100 g
